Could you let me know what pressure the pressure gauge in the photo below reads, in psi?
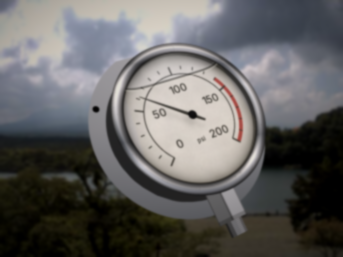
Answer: 60 psi
